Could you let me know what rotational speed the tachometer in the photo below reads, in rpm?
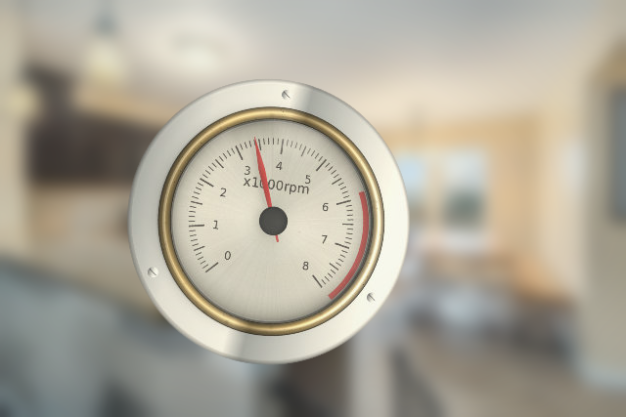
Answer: 3400 rpm
